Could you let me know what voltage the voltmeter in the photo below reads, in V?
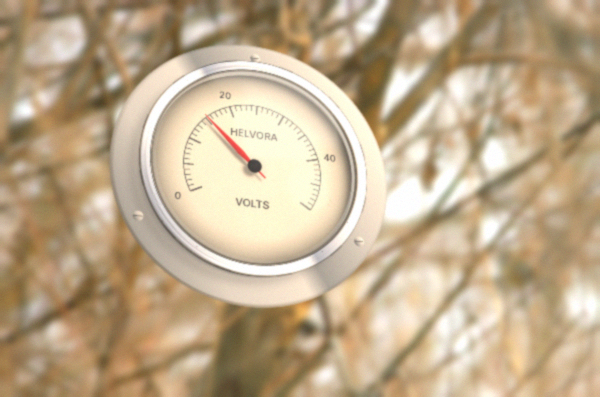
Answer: 15 V
